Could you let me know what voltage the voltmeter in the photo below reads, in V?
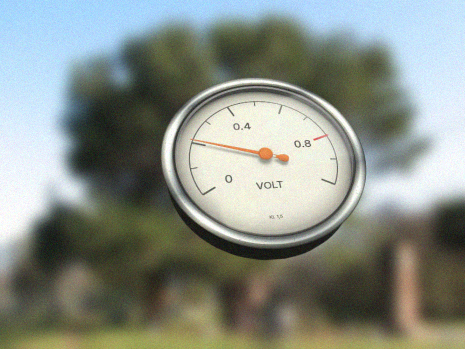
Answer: 0.2 V
